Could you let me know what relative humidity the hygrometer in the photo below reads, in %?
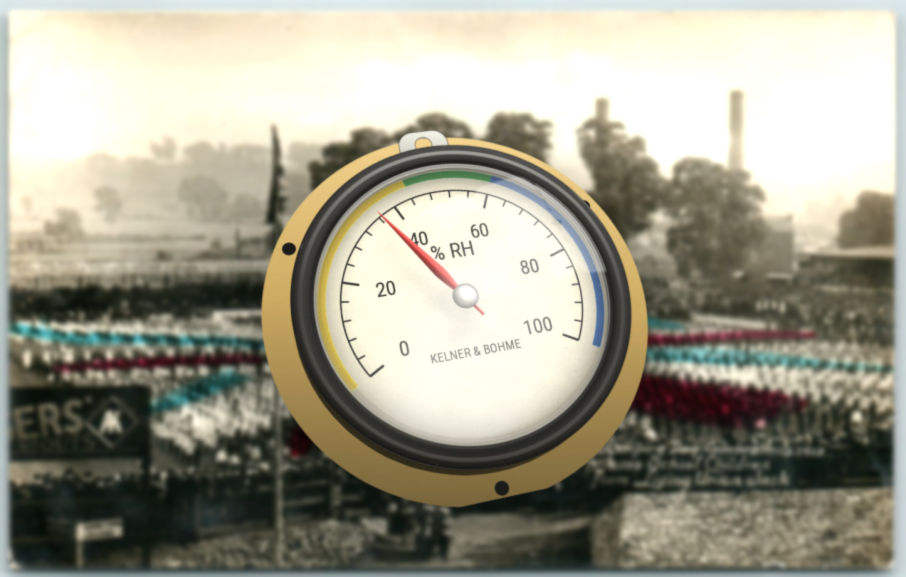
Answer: 36 %
